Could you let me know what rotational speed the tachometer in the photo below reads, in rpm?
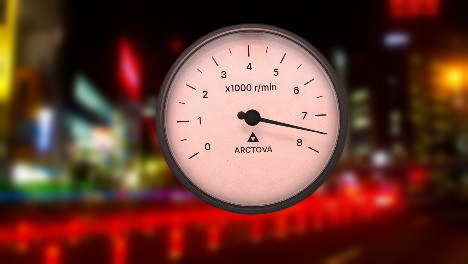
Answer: 7500 rpm
